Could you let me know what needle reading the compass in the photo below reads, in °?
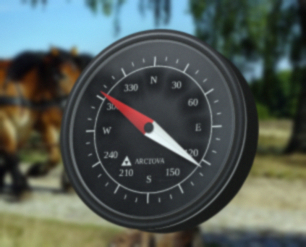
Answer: 305 °
